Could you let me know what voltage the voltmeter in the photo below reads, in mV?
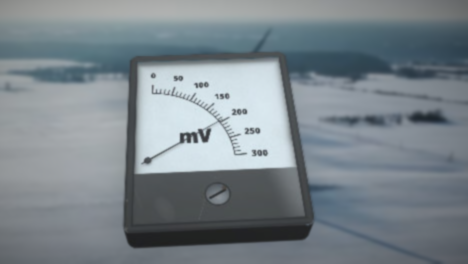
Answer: 200 mV
